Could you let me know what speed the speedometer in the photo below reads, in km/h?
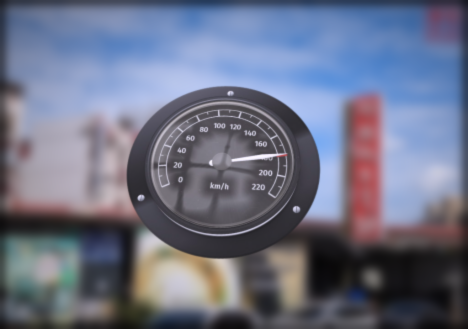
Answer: 180 km/h
